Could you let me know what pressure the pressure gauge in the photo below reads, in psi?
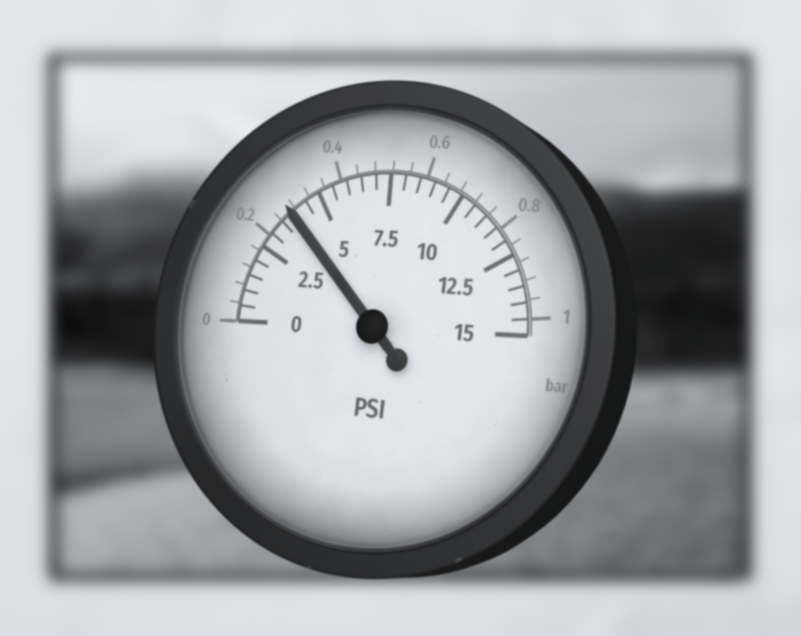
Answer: 4 psi
